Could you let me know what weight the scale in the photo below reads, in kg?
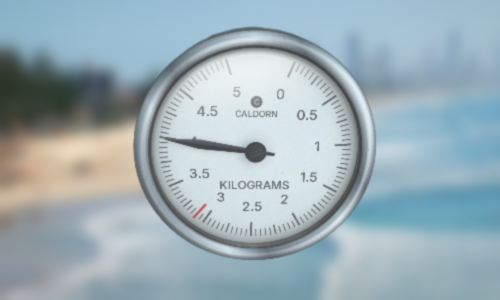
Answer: 4 kg
